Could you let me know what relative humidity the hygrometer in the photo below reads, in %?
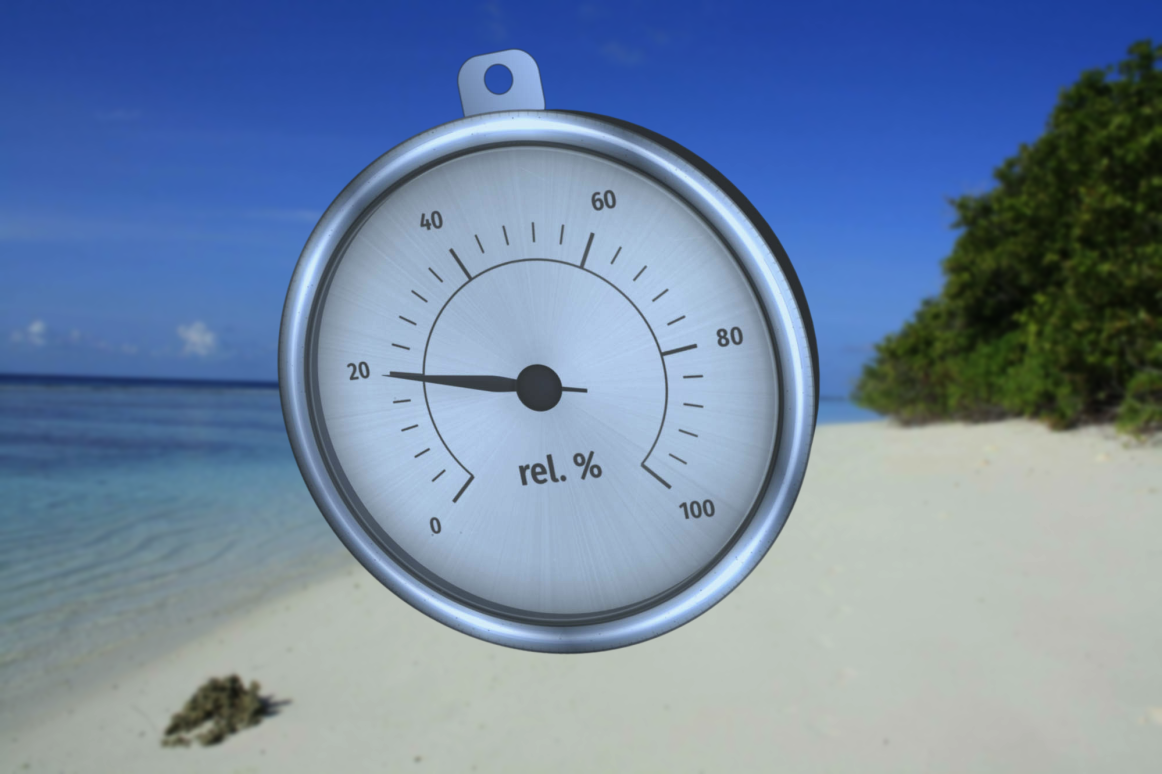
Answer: 20 %
